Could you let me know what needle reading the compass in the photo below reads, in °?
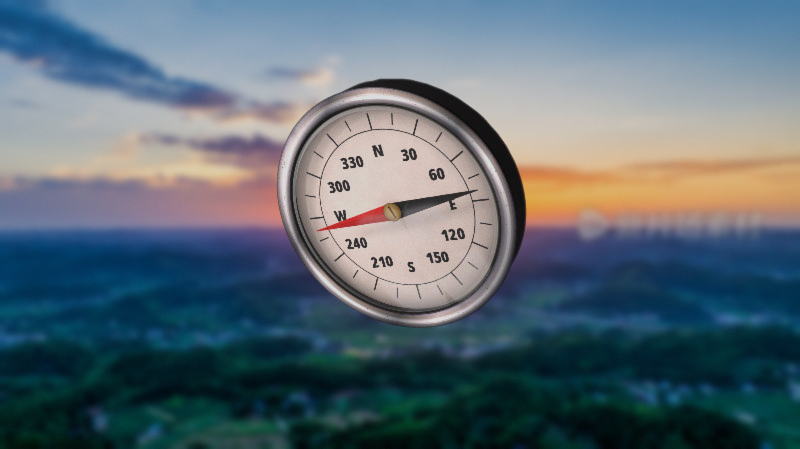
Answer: 262.5 °
